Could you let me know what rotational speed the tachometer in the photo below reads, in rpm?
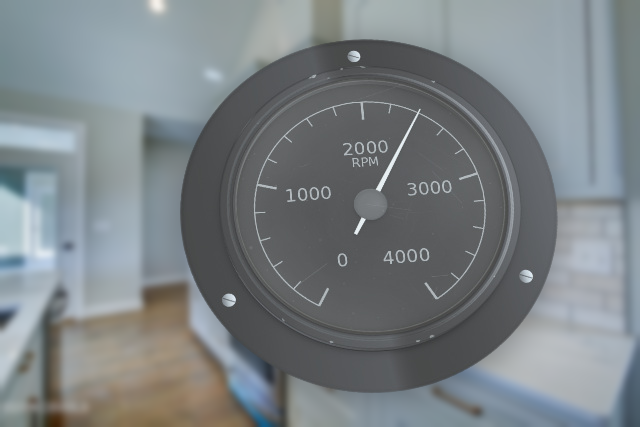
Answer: 2400 rpm
